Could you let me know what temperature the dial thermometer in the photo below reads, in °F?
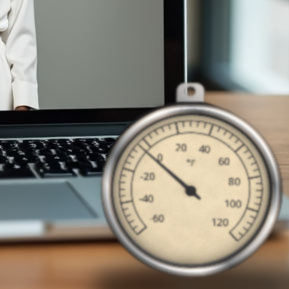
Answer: -4 °F
